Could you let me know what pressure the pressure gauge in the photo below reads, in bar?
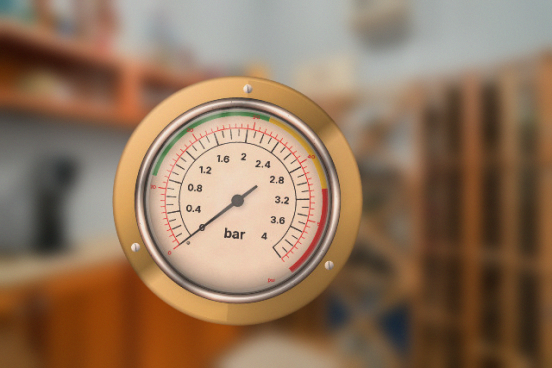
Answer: 0 bar
